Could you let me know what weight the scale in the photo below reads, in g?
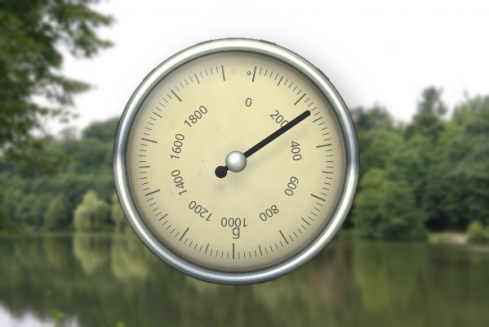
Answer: 260 g
